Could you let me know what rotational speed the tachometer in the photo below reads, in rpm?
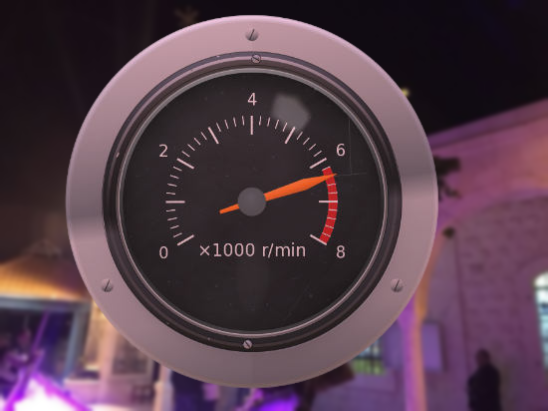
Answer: 6400 rpm
